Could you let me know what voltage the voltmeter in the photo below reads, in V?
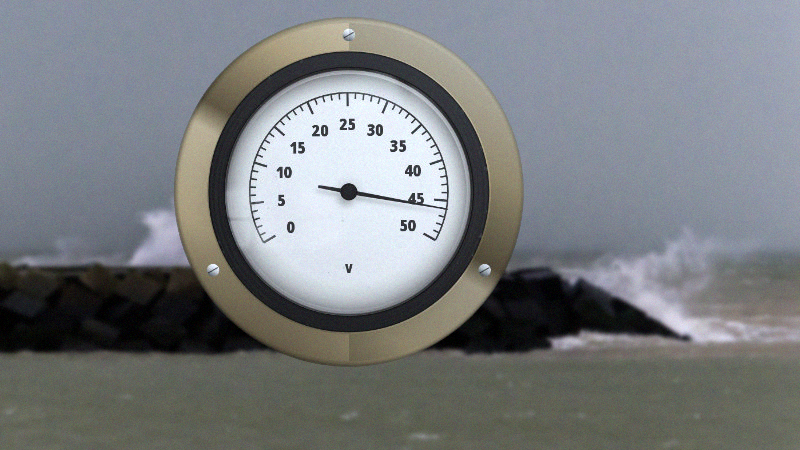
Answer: 46 V
